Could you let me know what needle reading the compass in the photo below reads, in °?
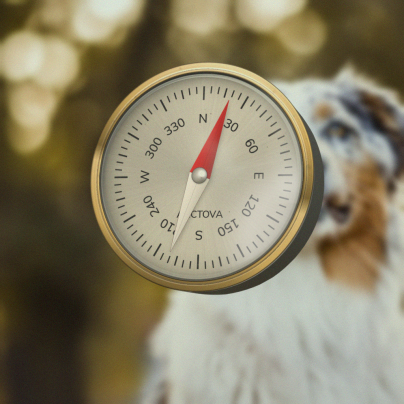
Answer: 20 °
